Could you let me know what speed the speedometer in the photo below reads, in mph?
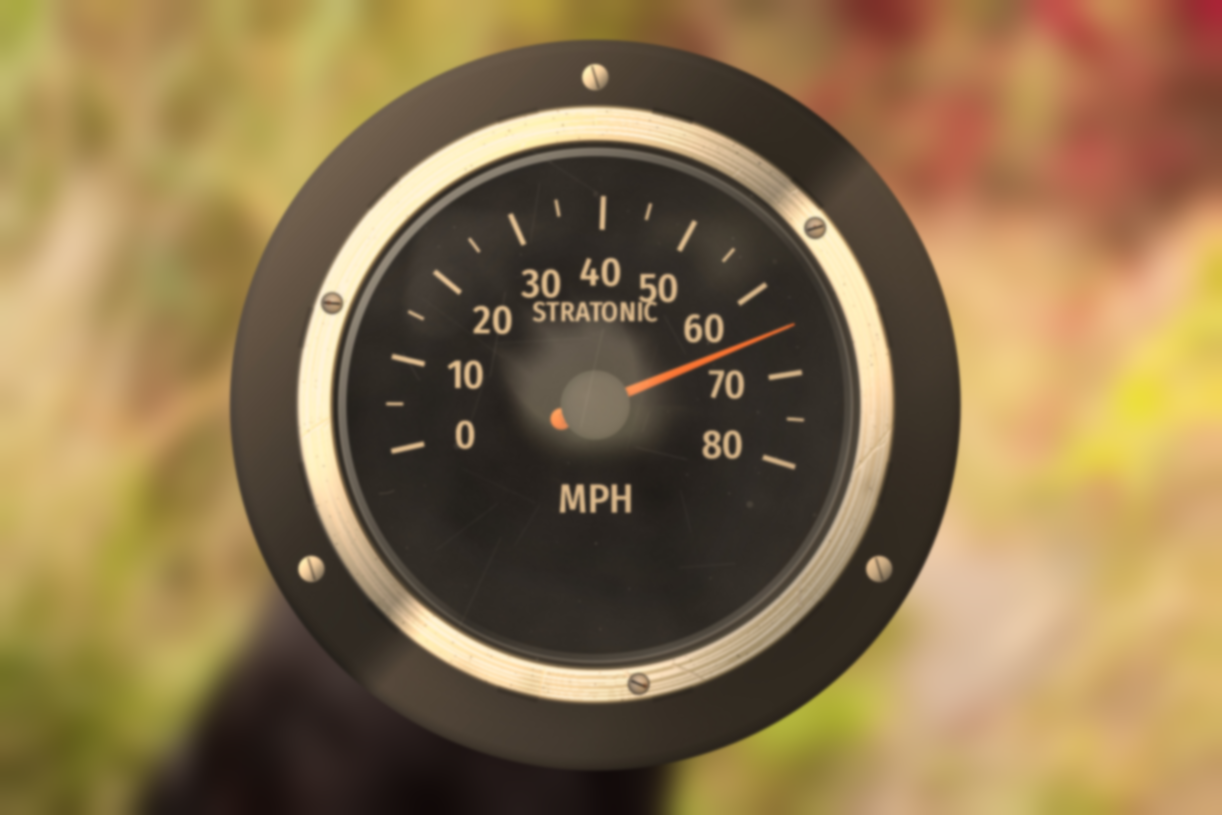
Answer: 65 mph
